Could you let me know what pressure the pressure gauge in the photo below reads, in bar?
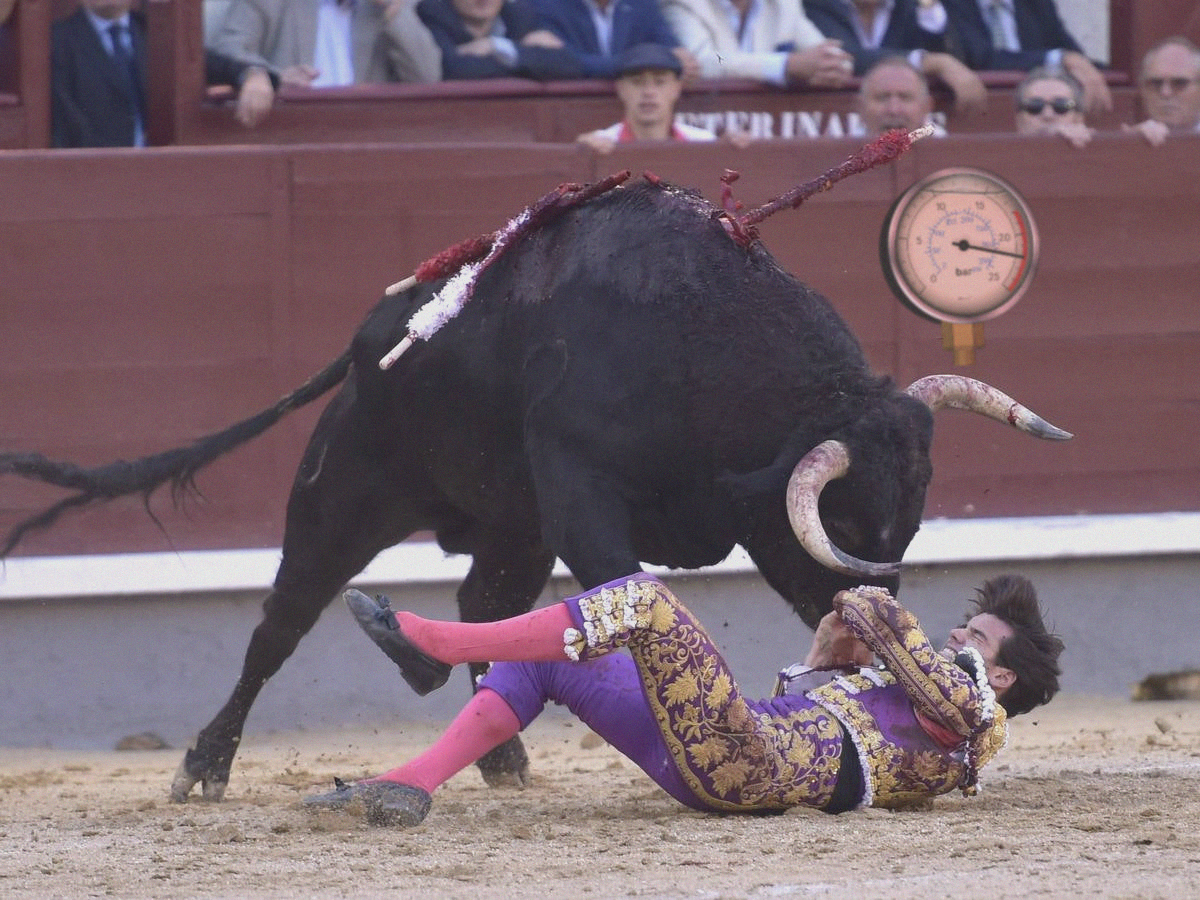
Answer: 22 bar
